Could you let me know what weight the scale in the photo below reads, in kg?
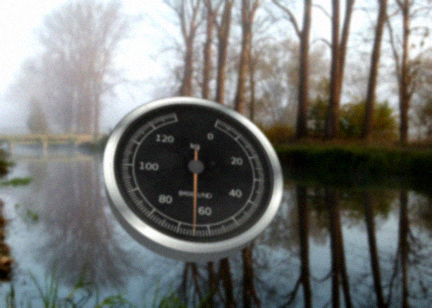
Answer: 65 kg
